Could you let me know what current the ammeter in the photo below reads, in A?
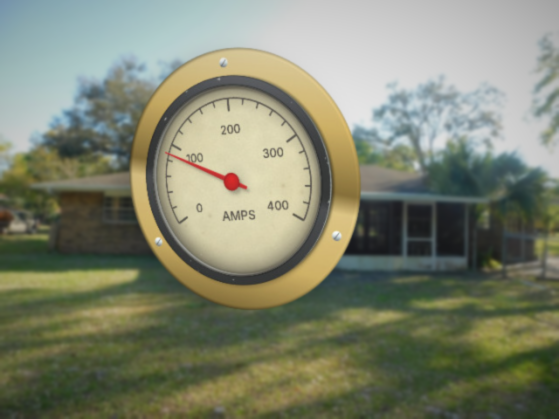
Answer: 90 A
